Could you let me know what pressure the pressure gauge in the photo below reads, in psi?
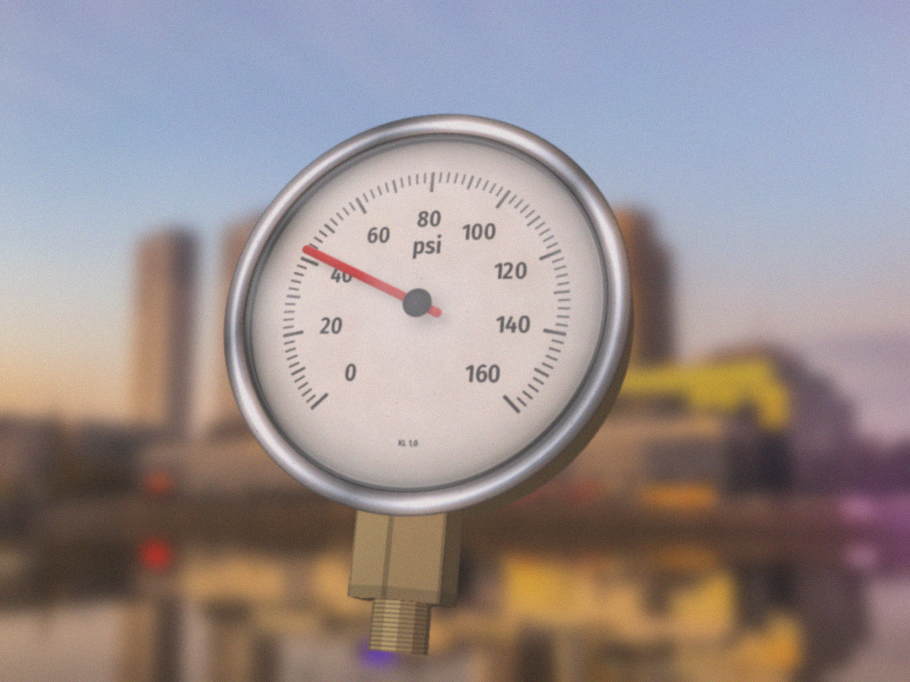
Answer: 42 psi
